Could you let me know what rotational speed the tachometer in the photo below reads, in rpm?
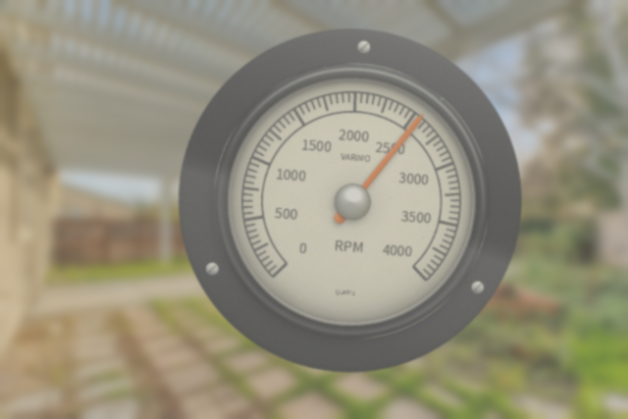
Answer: 2550 rpm
